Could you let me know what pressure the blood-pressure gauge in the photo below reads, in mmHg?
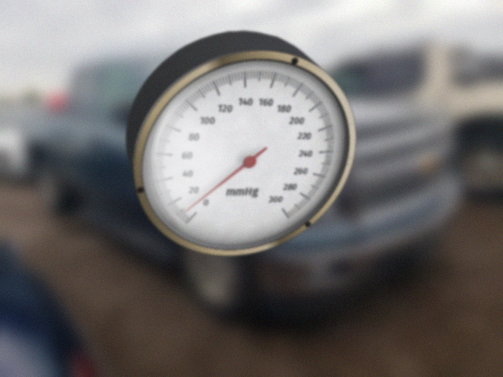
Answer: 10 mmHg
